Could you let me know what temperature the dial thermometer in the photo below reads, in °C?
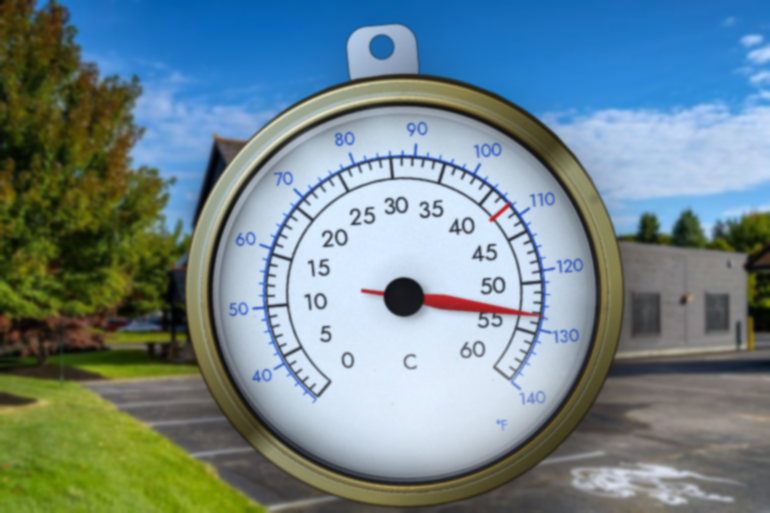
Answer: 53 °C
